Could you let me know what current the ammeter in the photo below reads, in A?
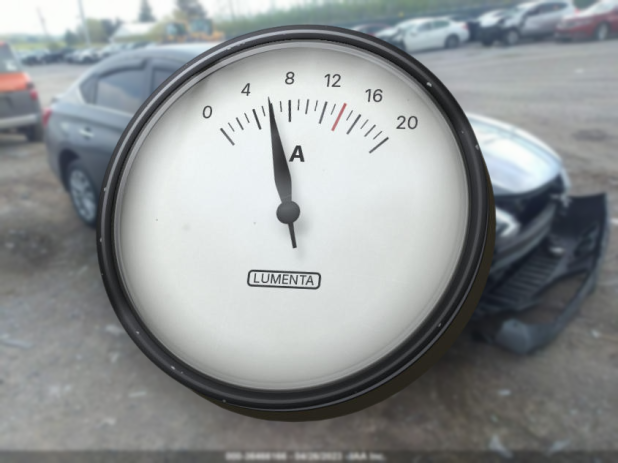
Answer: 6 A
